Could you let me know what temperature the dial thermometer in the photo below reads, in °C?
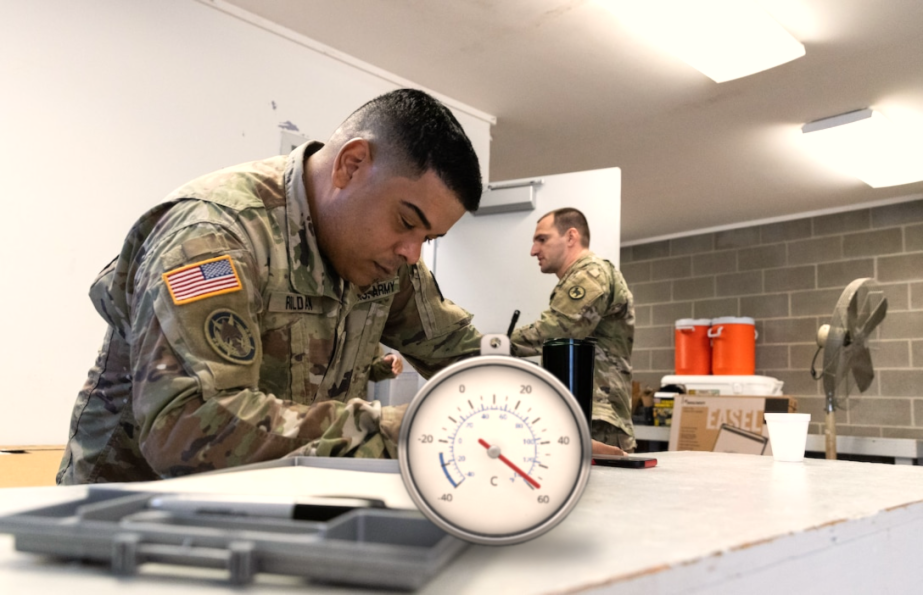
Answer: 57.5 °C
